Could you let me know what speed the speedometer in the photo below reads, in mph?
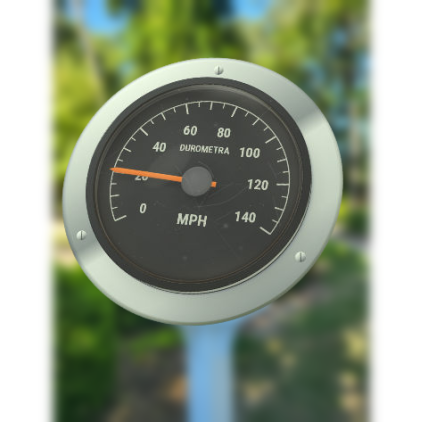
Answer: 20 mph
